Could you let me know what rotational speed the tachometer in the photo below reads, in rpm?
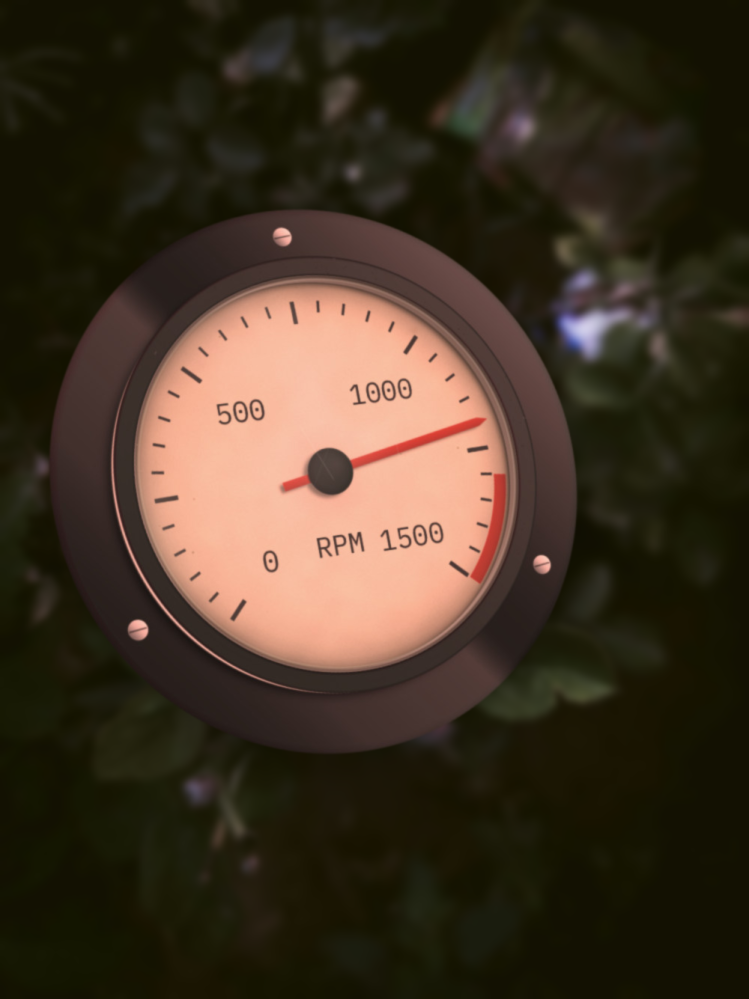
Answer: 1200 rpm
